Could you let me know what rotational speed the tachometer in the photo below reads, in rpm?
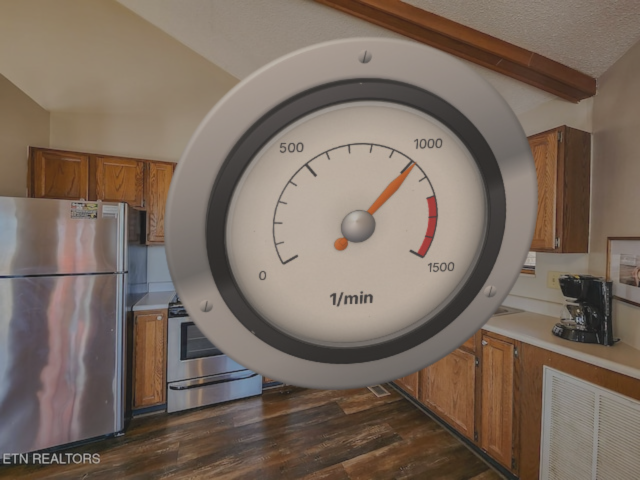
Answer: 1000 rpm
